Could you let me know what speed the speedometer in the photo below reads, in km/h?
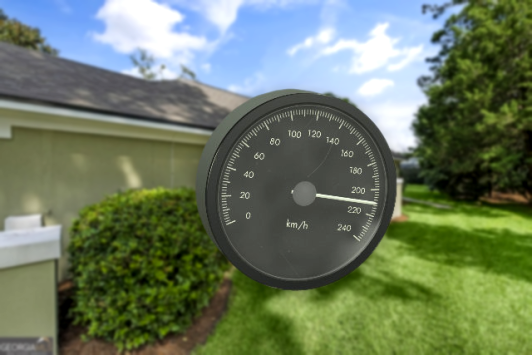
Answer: 210 km/h
